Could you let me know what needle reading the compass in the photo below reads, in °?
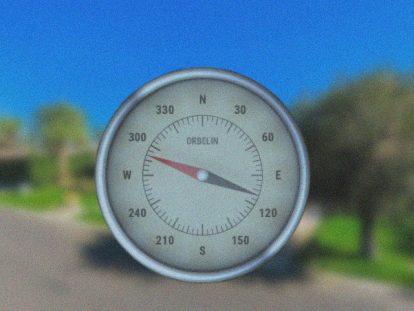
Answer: 290 °
